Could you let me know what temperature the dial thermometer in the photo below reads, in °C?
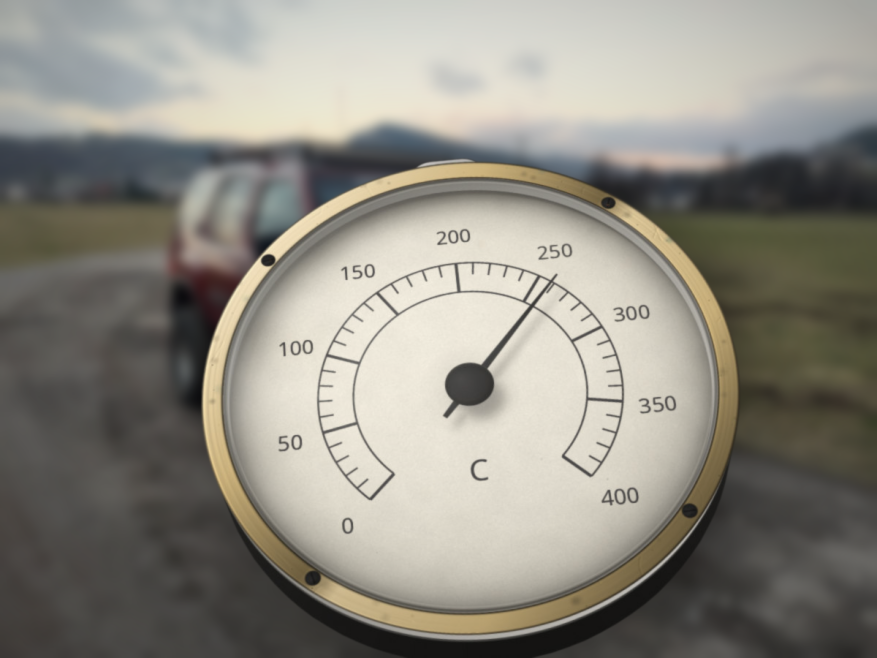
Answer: 260 °C
